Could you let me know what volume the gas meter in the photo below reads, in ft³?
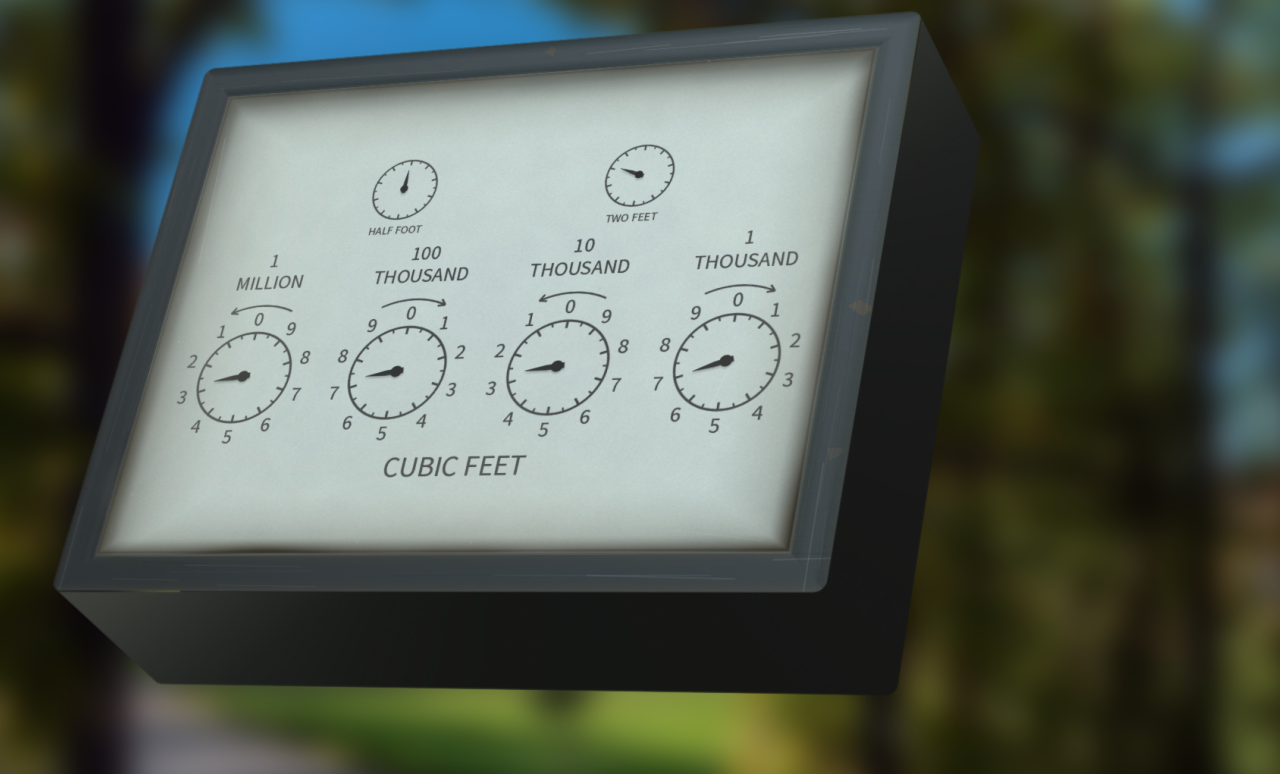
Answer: 272700 ft³
